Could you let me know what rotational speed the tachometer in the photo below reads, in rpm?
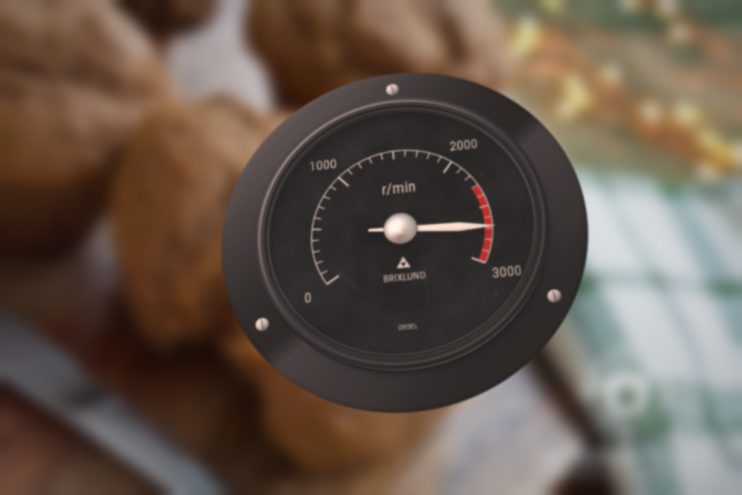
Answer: 2700 rpm
